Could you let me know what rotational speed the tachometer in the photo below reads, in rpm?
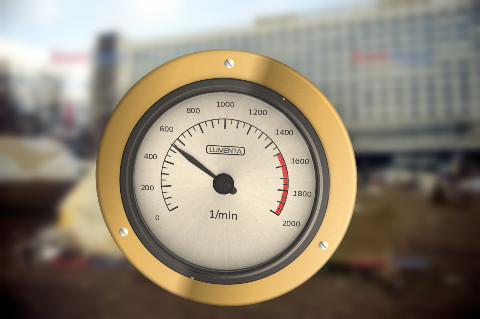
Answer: 550 rpm
